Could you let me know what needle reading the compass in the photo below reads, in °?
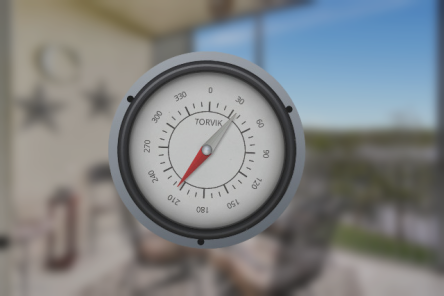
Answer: 215 °
